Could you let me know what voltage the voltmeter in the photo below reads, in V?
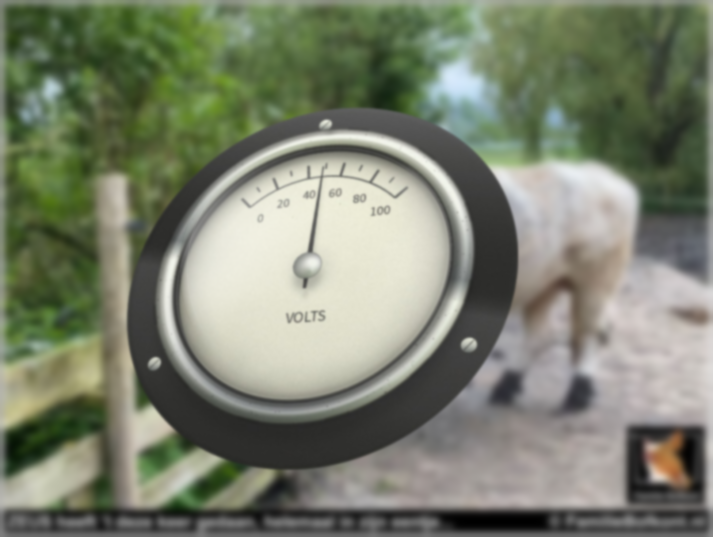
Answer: 50 V
